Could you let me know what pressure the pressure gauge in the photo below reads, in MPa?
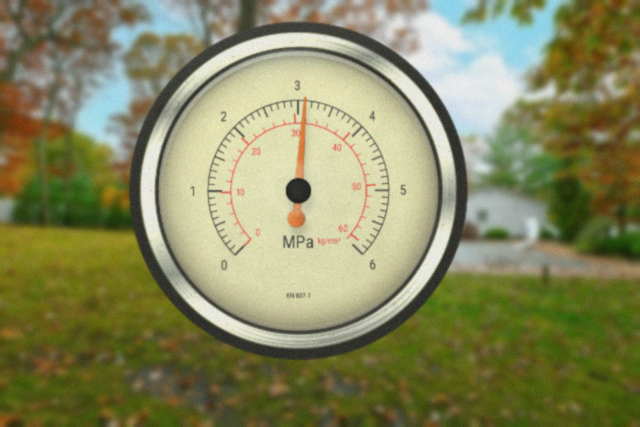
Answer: 3.1 MPa
